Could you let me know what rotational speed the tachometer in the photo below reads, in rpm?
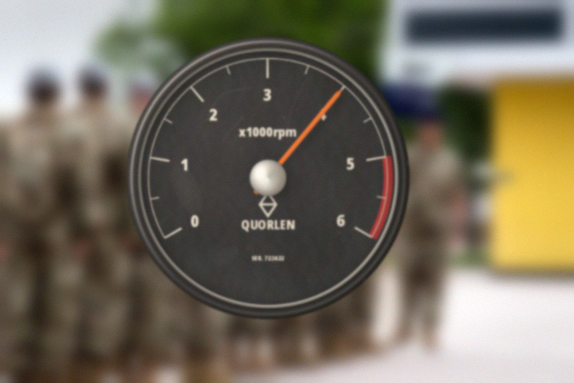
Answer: 4000 rpm
